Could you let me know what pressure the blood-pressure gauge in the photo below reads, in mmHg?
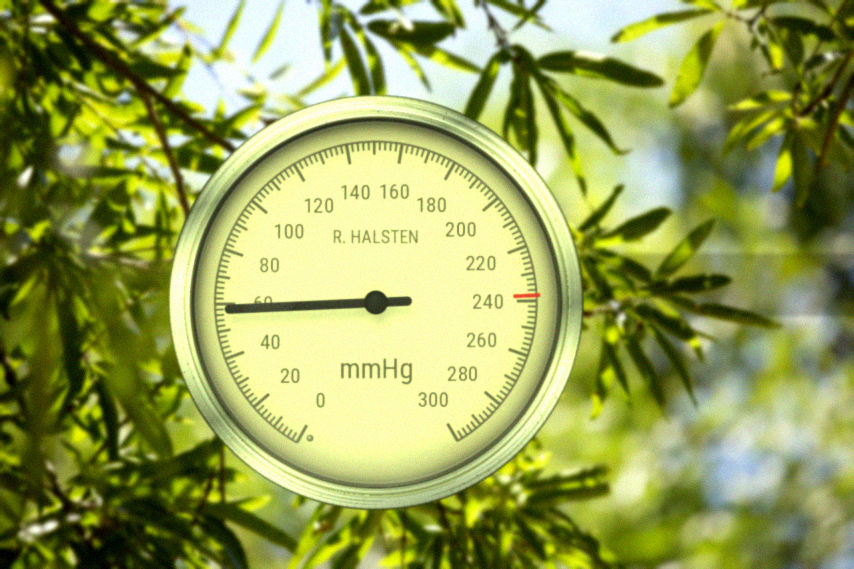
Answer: 58 mmHg
